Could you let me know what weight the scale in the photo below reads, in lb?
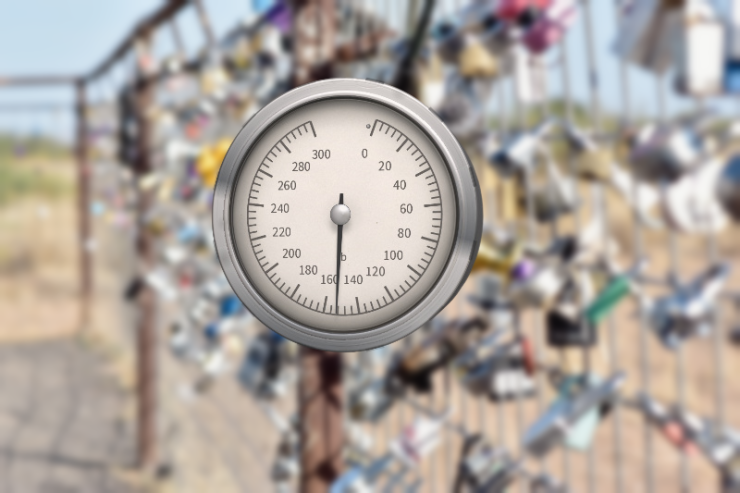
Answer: 152 lb
